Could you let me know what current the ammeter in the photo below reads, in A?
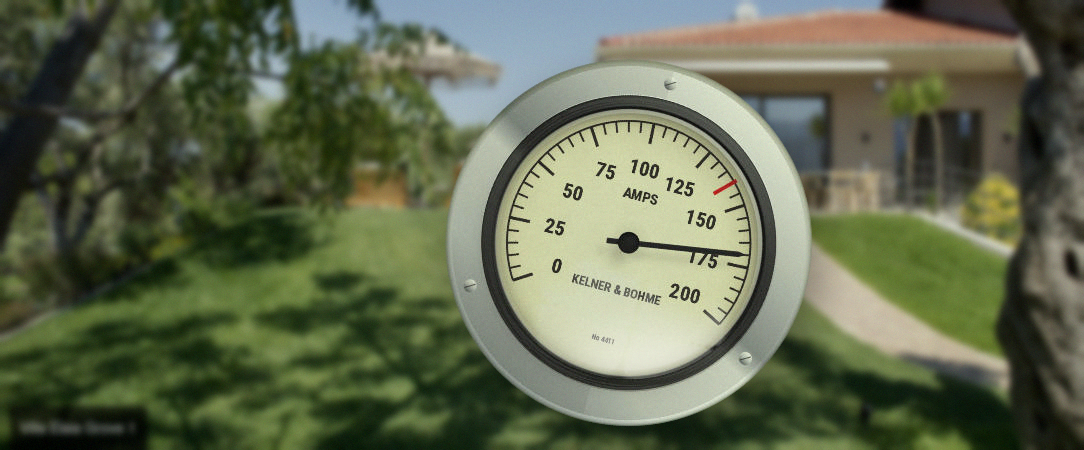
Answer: 170 A
